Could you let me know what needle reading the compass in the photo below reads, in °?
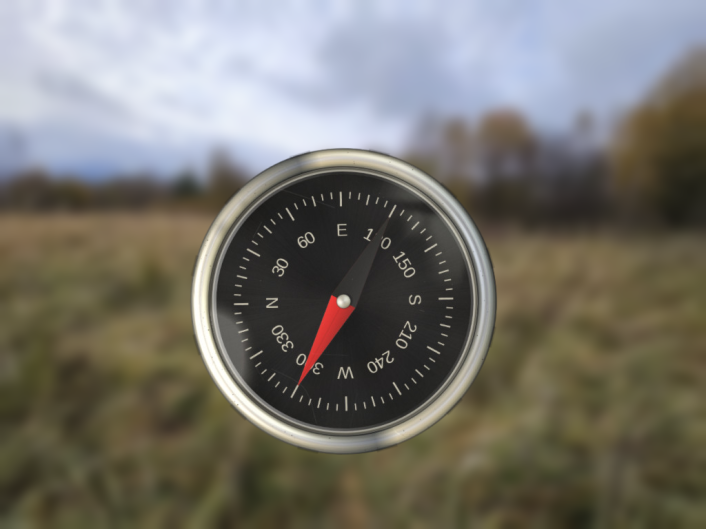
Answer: 300 °
